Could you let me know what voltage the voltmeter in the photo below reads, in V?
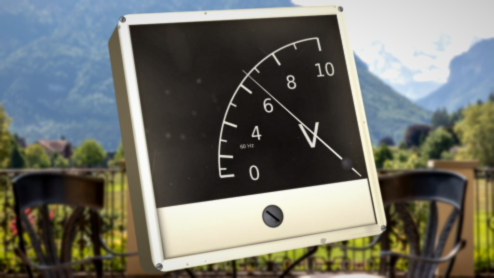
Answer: 6.5 V
